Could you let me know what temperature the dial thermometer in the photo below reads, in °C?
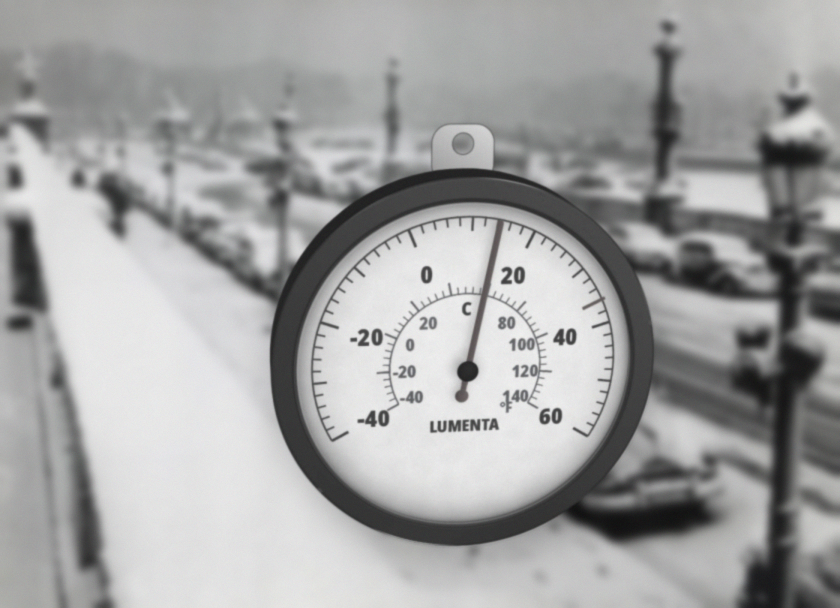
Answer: 14 °C
